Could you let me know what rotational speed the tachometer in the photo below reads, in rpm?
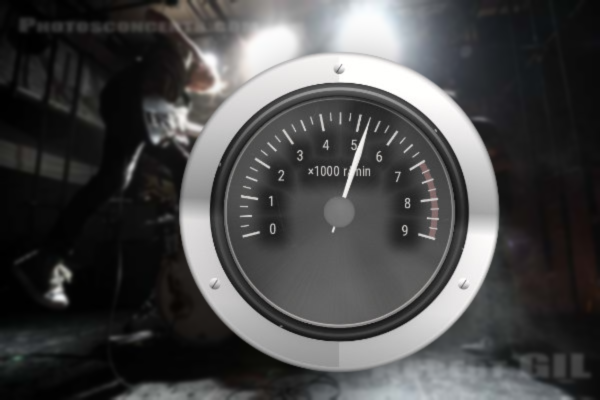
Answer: 5250 rpm
